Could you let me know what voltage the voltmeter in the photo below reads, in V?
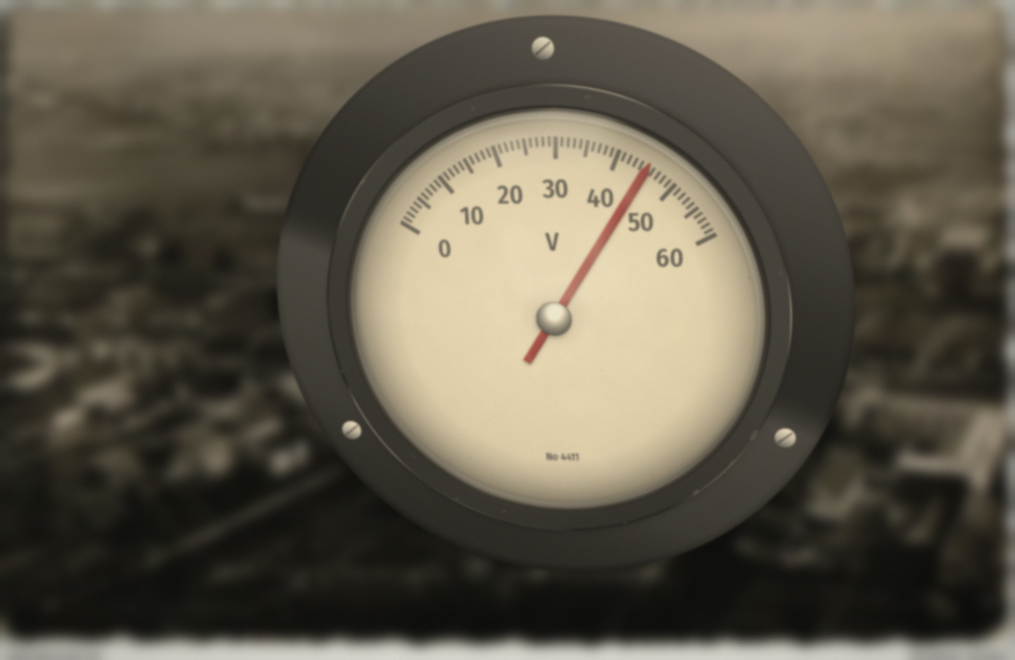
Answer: 45 V
